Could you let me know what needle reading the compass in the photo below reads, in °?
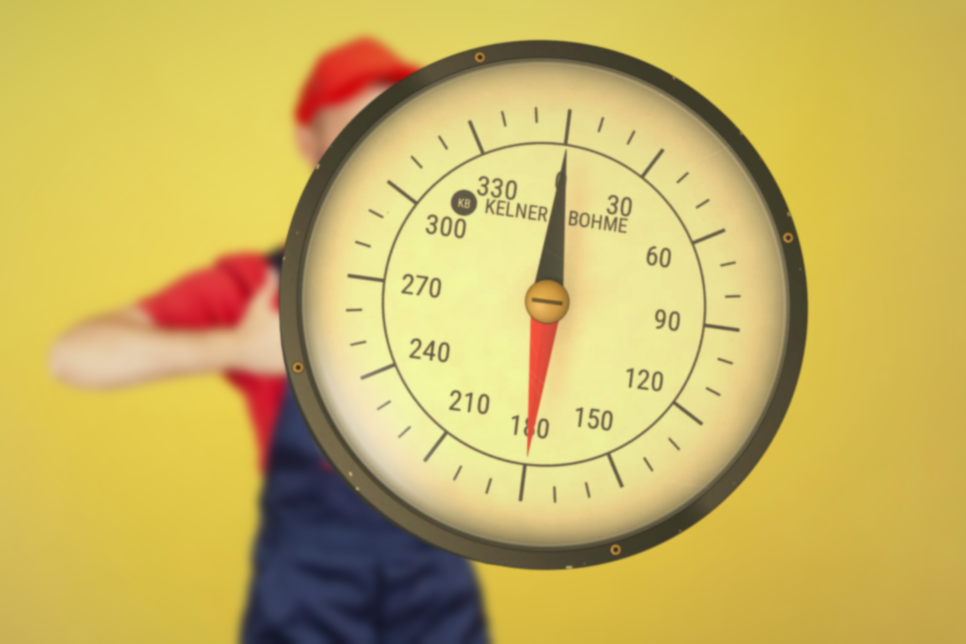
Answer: 180 °
